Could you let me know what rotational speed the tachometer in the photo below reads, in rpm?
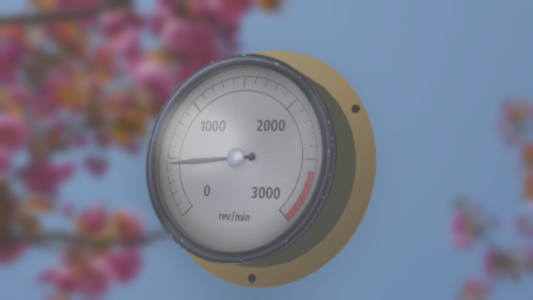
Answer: 450 rpm
